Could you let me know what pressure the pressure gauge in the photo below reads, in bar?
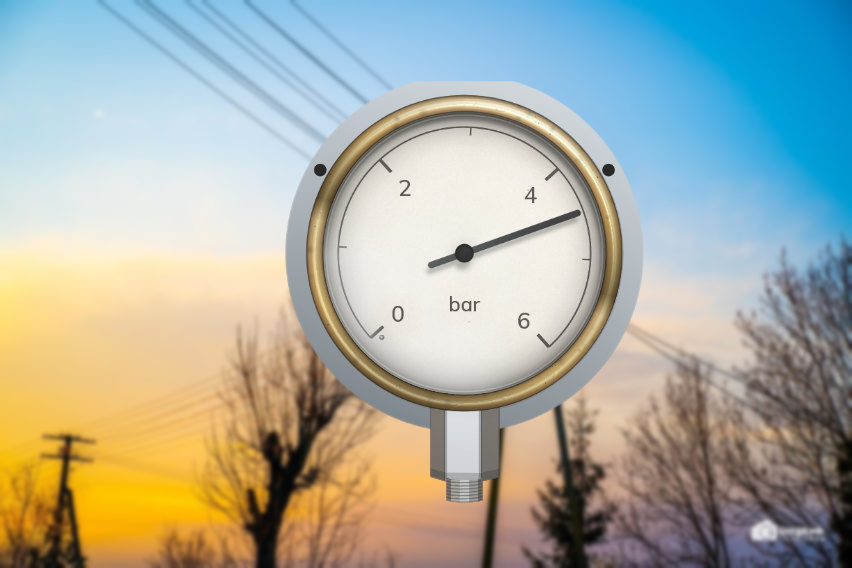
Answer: 4.5 bar
